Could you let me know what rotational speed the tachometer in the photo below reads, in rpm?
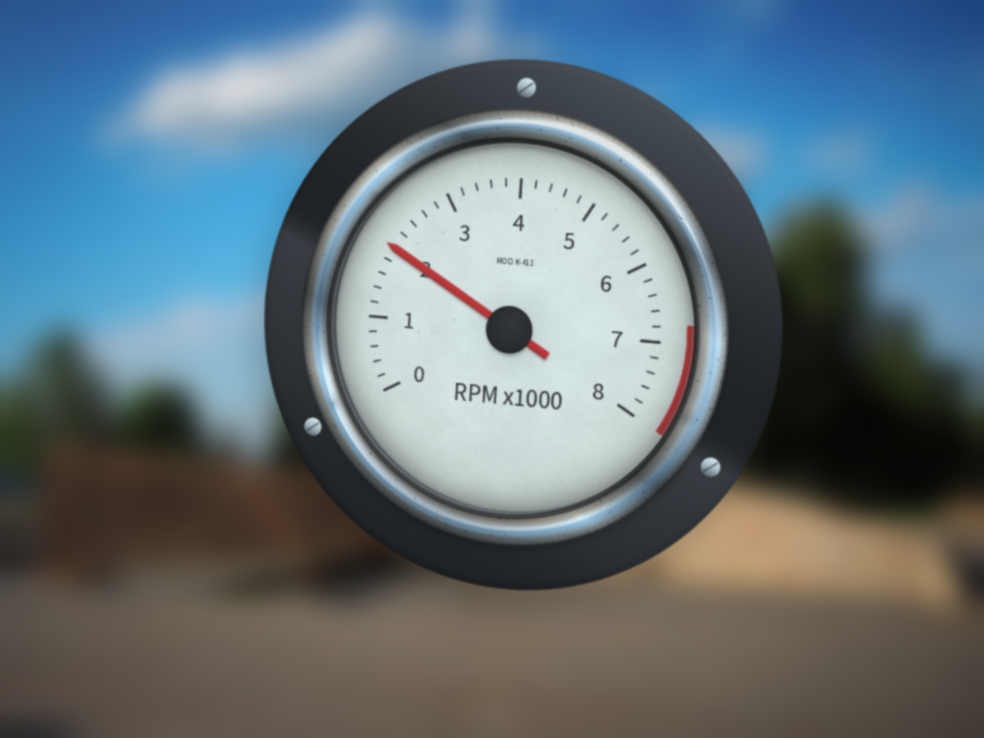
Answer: 2000 rpm
